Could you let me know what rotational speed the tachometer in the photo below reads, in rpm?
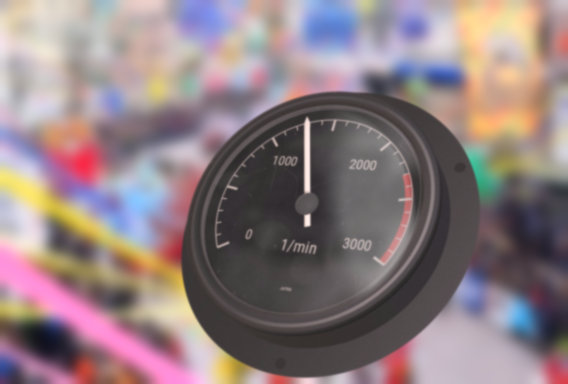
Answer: 1300 rpm
